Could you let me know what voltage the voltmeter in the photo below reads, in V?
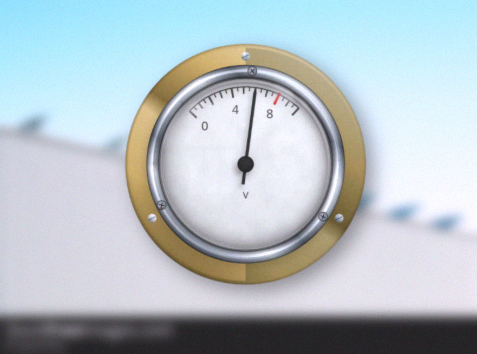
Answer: 6 V
